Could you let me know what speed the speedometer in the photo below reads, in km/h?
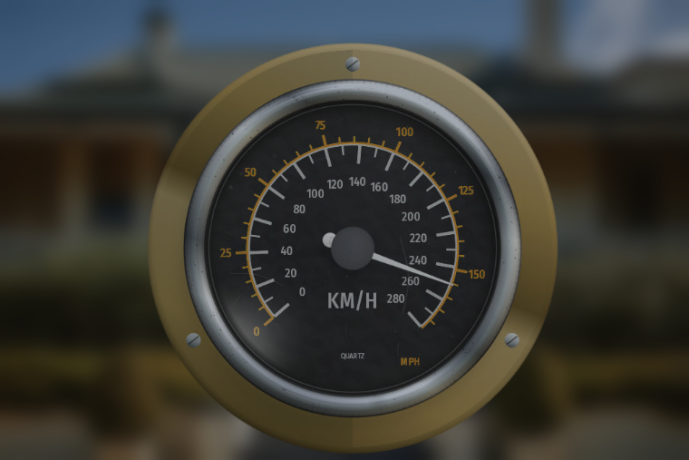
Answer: 250 km/h
